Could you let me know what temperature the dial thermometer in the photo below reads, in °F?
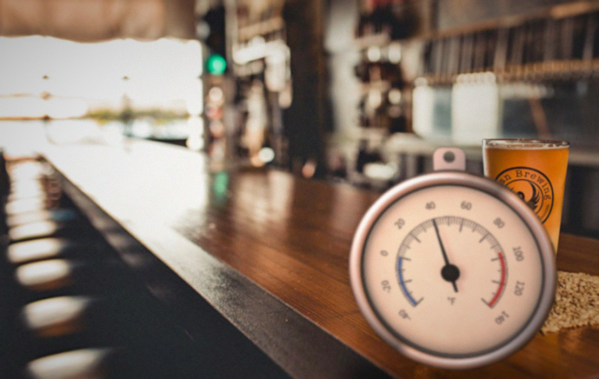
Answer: 40 °F
